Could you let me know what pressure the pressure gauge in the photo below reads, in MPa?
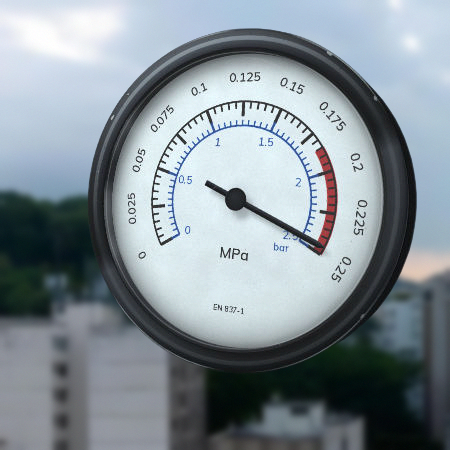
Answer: 0.245 MPa
